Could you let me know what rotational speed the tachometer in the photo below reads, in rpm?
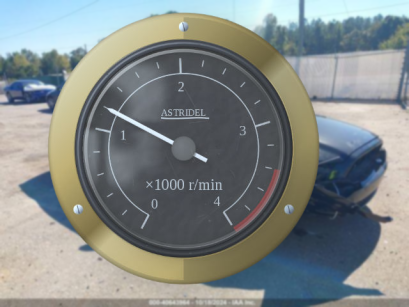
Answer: 1200 rpm
